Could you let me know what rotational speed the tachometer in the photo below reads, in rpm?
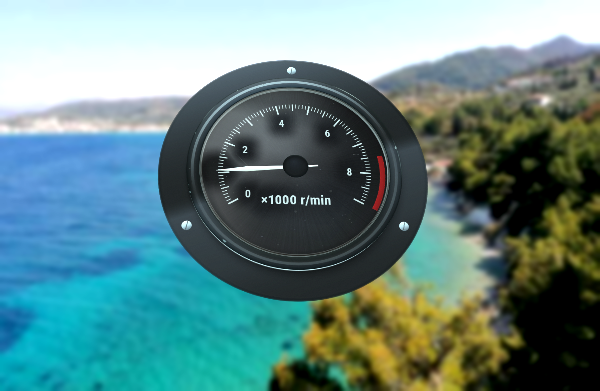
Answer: 1000 rpm
